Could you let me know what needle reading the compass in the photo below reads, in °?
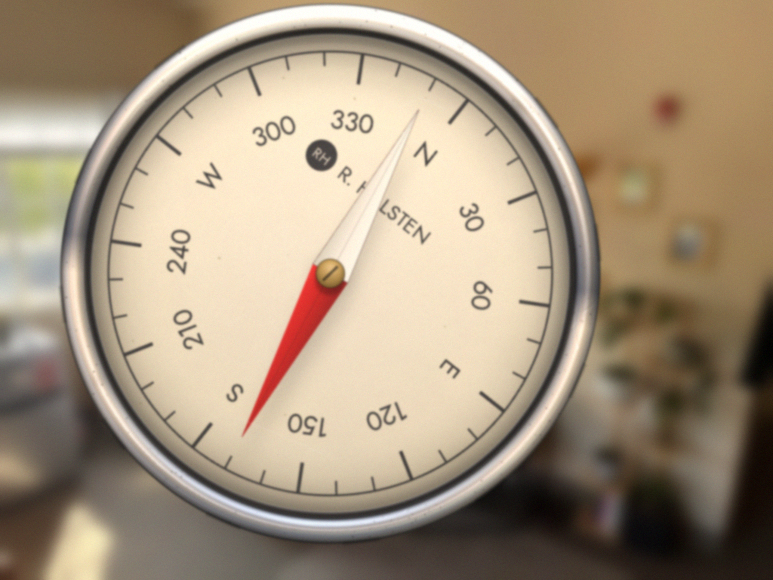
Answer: 170 °
